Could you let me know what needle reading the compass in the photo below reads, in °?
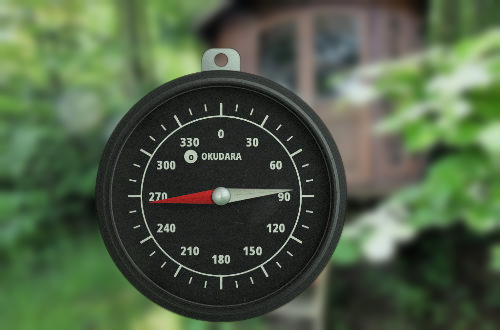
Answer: 265 °
